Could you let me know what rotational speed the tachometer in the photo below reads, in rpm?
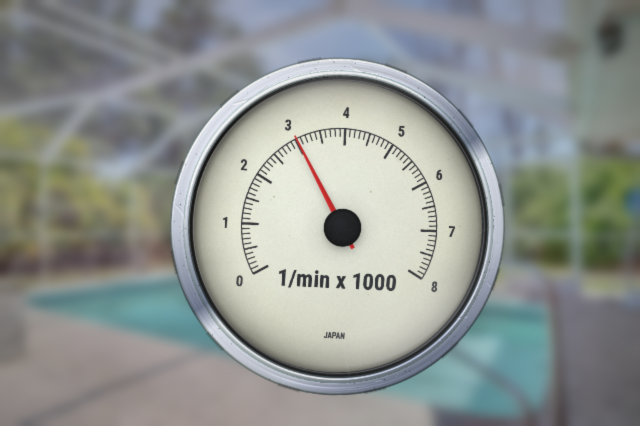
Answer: 3000 rpm
